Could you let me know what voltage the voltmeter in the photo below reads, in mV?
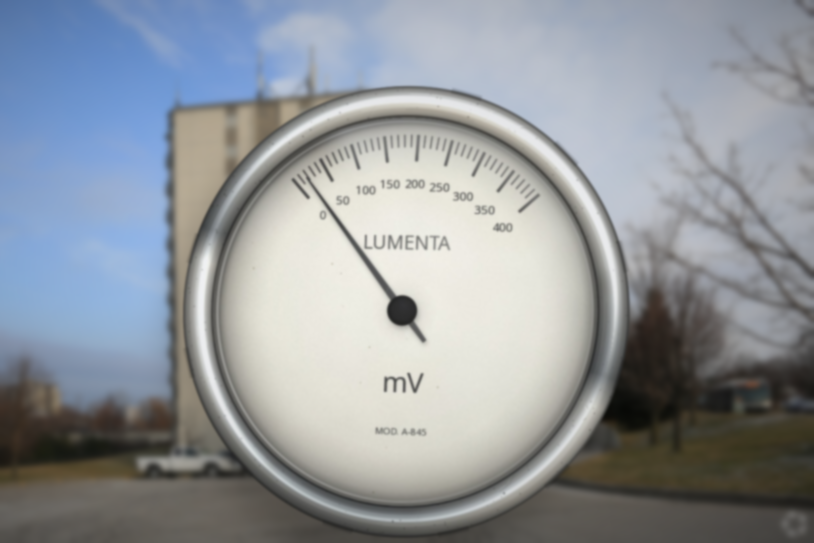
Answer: 20 mV
